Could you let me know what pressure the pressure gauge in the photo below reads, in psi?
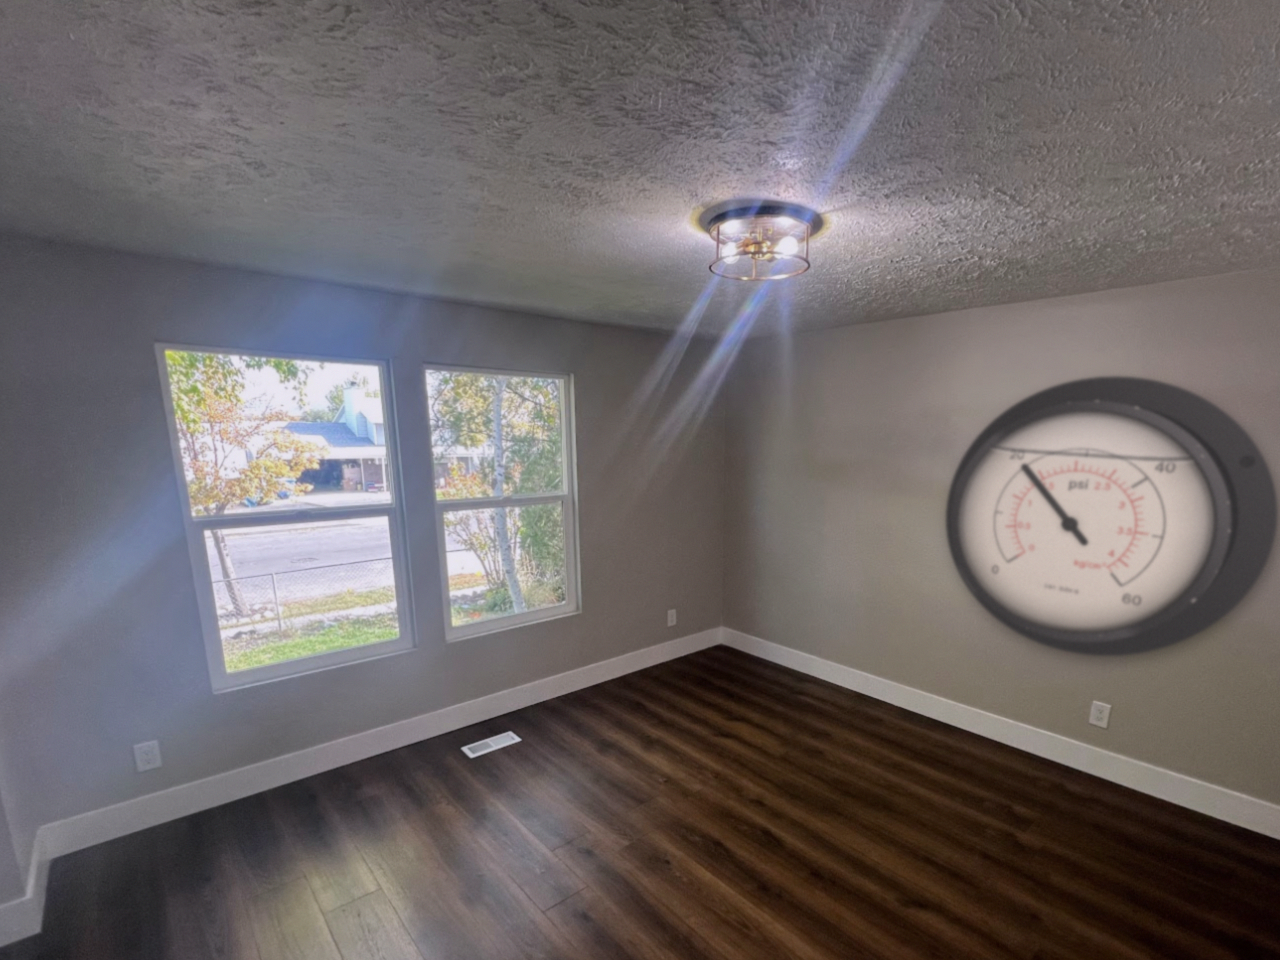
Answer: 20 psi
